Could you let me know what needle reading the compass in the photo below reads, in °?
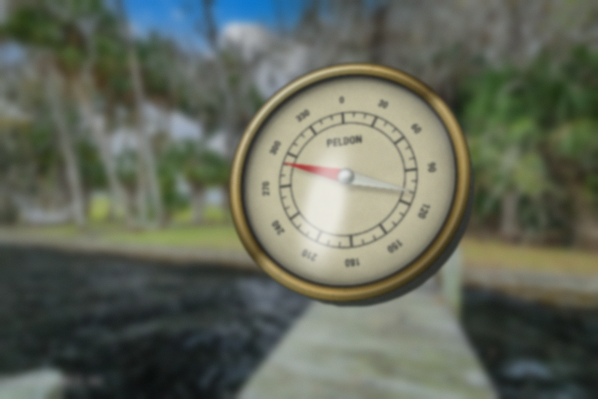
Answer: 290 °
